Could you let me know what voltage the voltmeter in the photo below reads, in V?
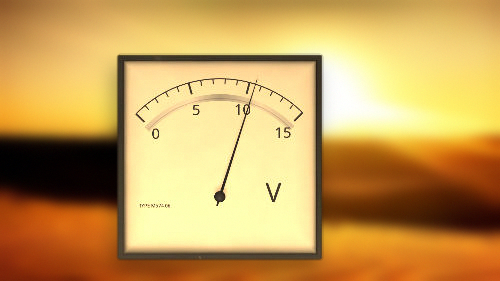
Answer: 10.5 V
